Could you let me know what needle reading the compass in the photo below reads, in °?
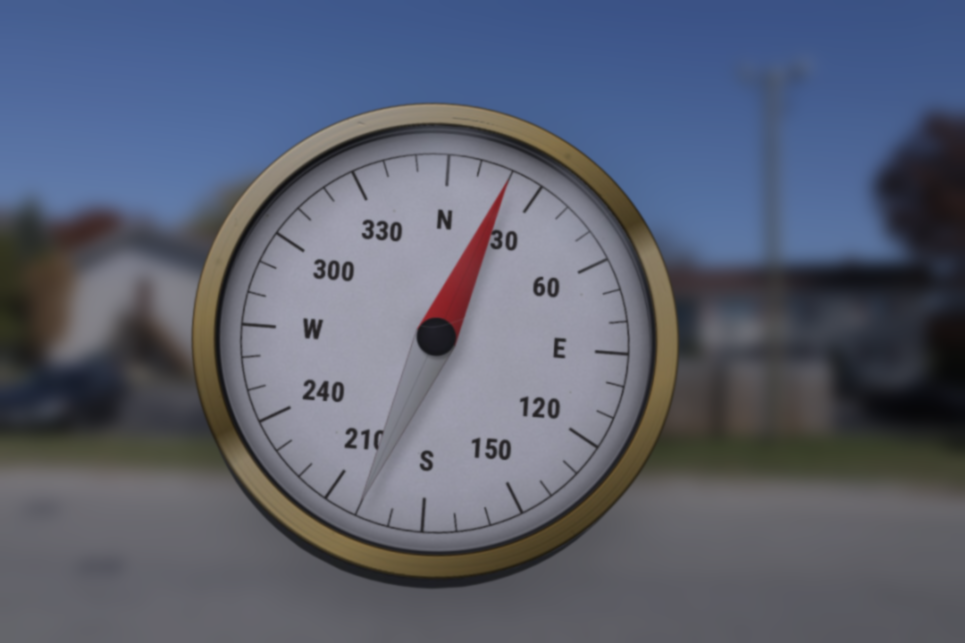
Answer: 20 °
